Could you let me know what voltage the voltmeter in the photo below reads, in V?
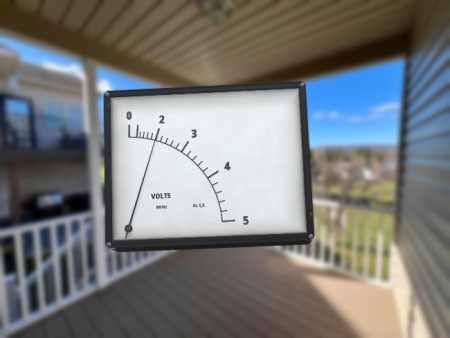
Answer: 2 V
